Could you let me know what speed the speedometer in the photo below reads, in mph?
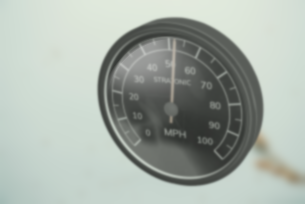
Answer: 52.5 mph
